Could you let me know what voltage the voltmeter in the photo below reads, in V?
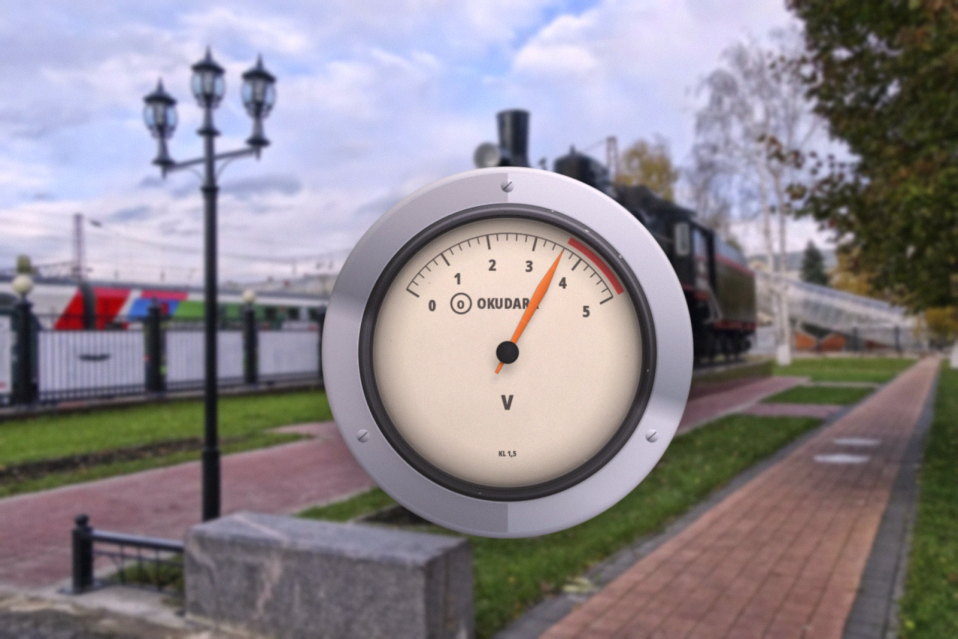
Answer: 3.6 V
